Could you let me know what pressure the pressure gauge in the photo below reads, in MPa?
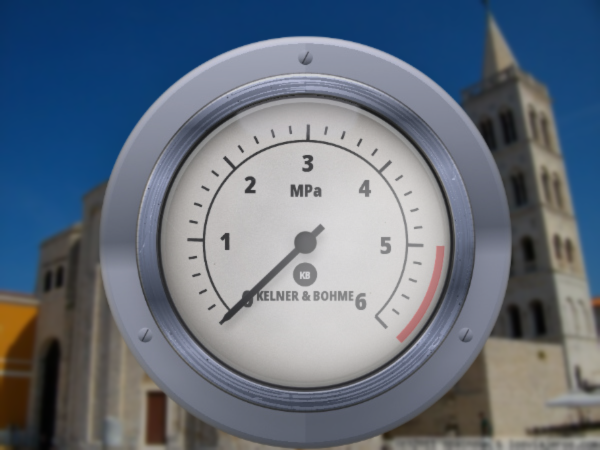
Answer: 0 MPa
